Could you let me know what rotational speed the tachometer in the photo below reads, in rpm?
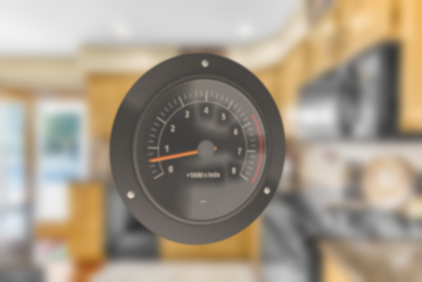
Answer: 600 rpm
